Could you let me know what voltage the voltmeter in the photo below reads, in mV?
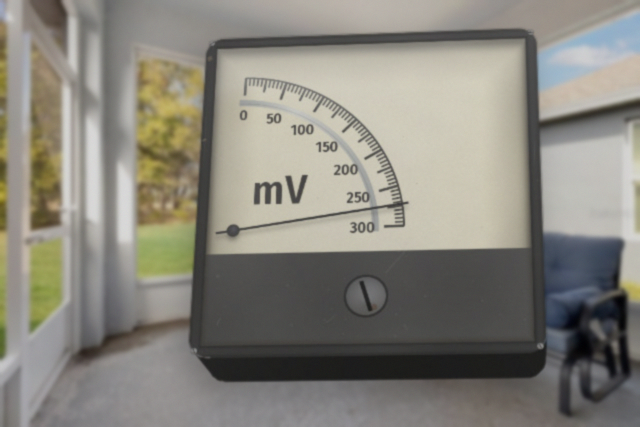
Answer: 275 mV
